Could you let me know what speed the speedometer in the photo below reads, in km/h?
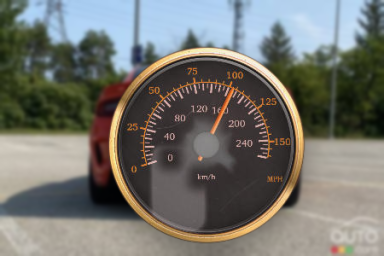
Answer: 165 km/h
